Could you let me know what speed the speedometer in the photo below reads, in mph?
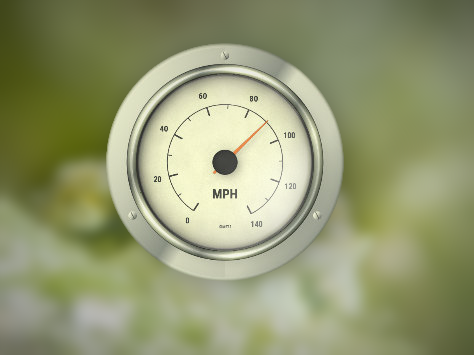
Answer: 90 mph
